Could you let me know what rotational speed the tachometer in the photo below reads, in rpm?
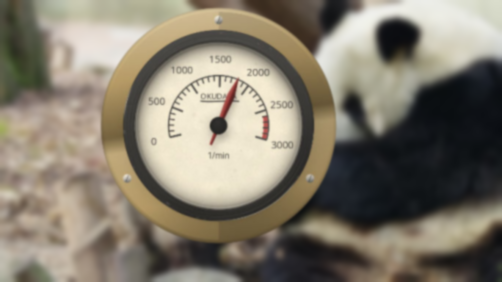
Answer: 1800 rpm
